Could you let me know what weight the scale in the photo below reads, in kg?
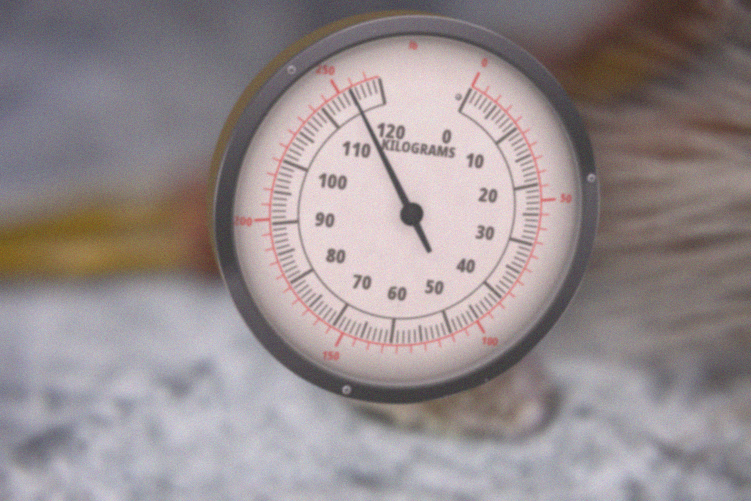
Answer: 115 kg
